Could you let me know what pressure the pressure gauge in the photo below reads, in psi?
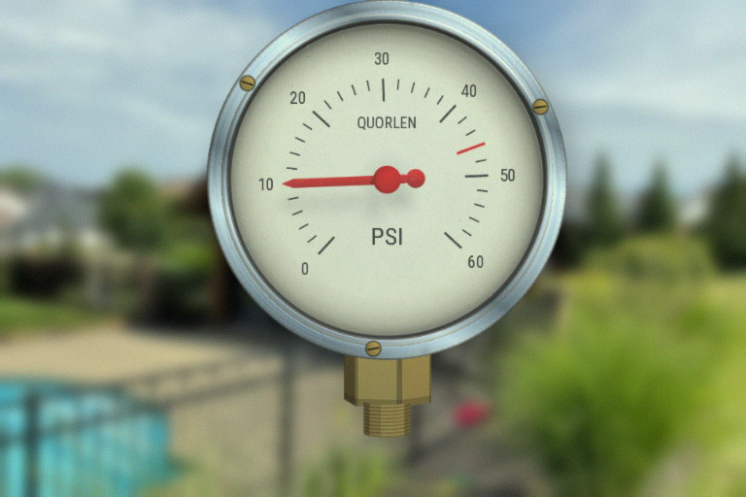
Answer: 10 psi
